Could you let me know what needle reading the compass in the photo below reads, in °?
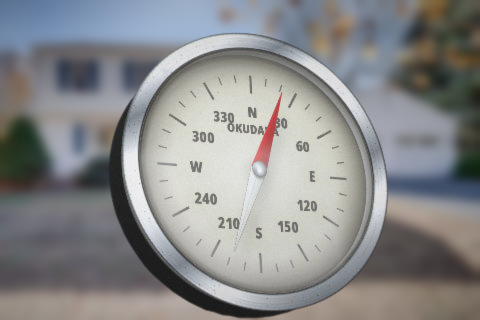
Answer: 20 °
